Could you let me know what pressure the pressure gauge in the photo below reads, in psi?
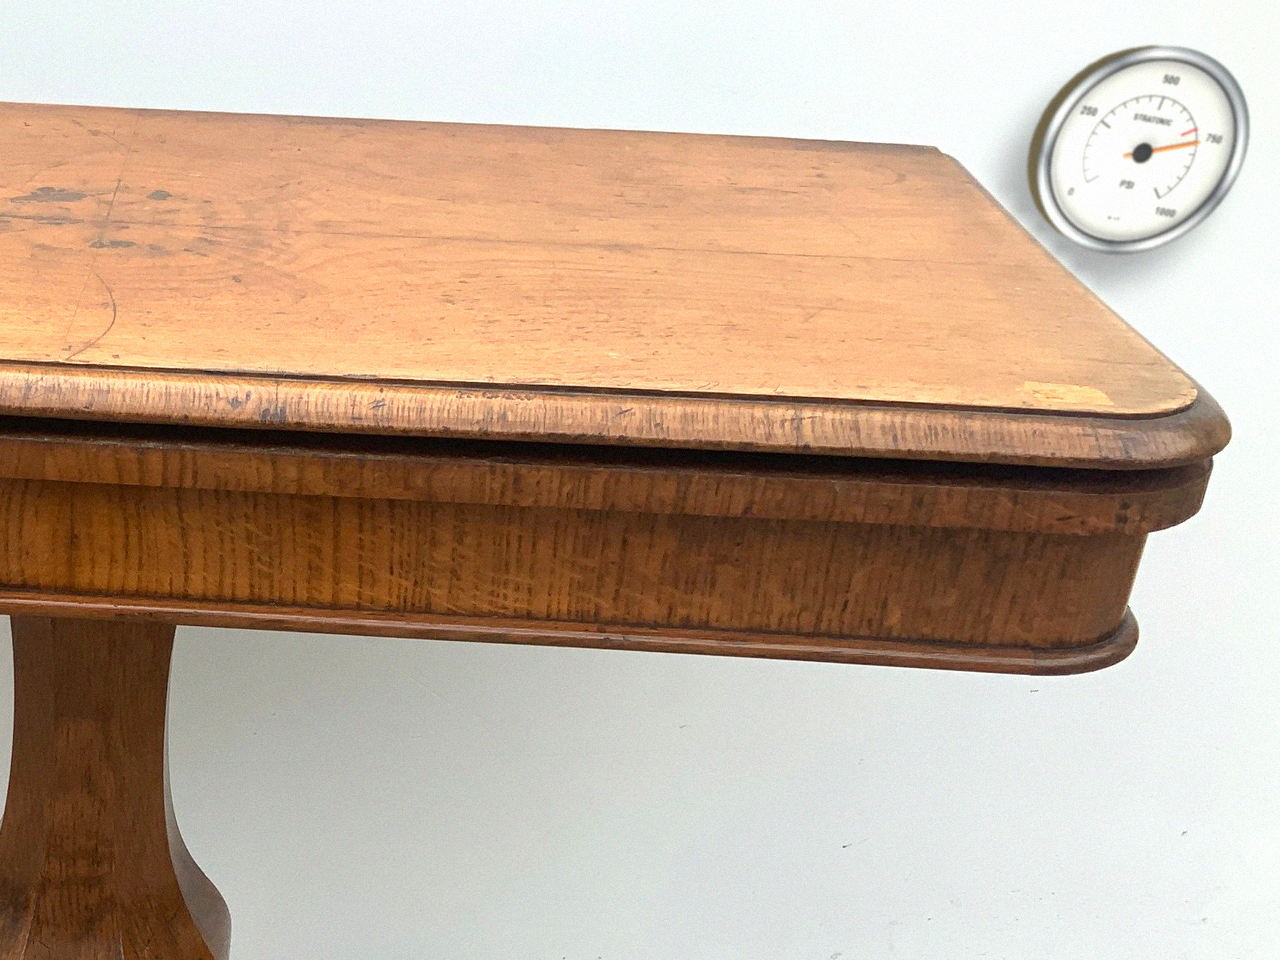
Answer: 750 psi
